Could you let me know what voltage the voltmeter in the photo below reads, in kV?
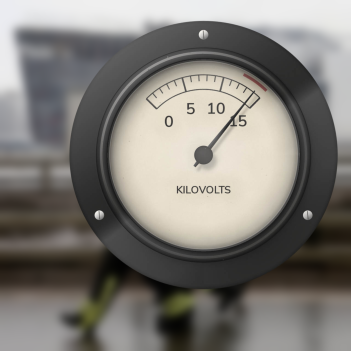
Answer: 14 kV
